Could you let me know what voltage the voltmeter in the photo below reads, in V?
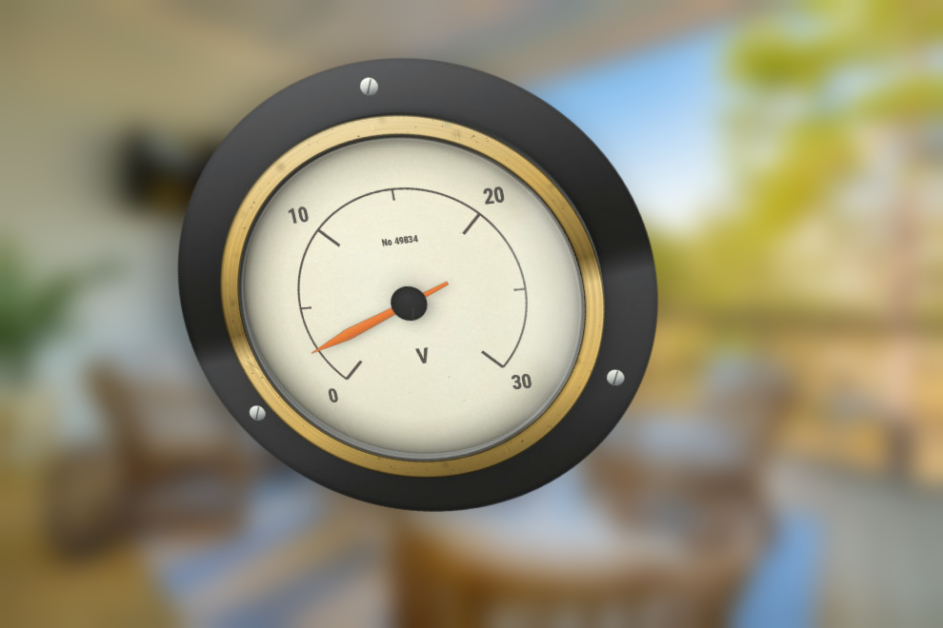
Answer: 2.5 V
